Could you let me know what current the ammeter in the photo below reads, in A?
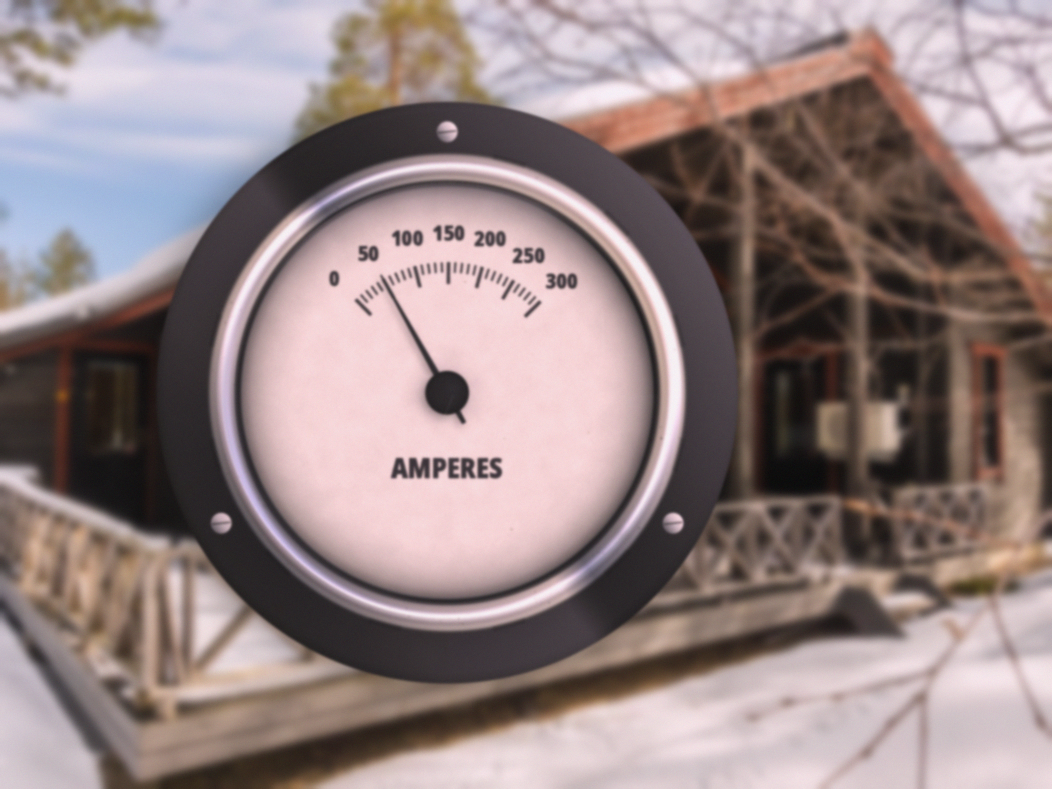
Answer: 50 A
